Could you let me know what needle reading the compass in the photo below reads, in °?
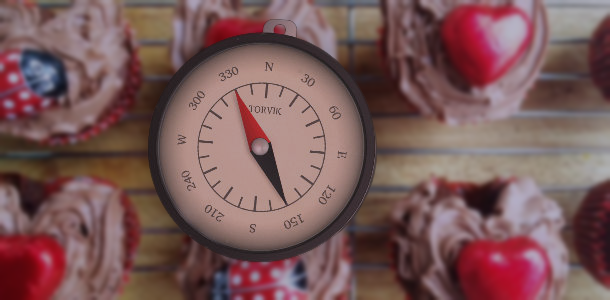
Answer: 330 °
